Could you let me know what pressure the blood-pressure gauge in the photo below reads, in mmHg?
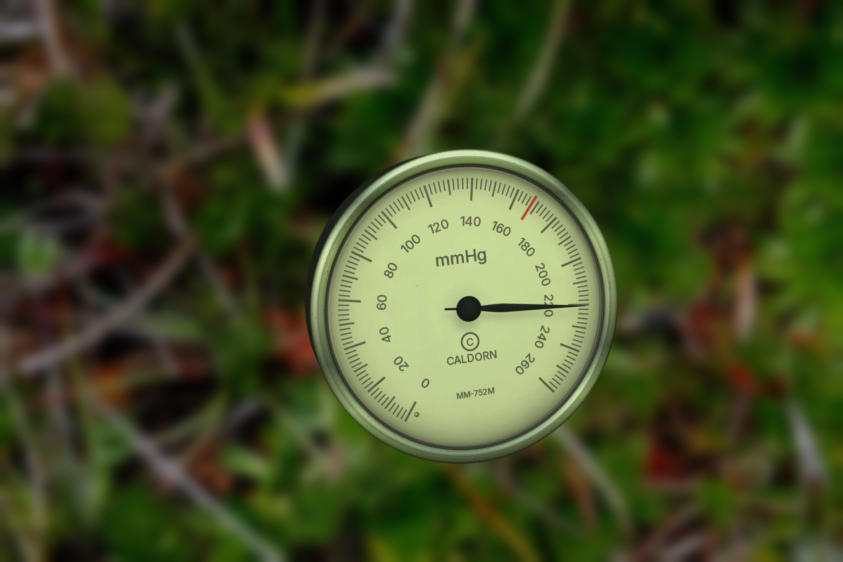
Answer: 220 mmHg
